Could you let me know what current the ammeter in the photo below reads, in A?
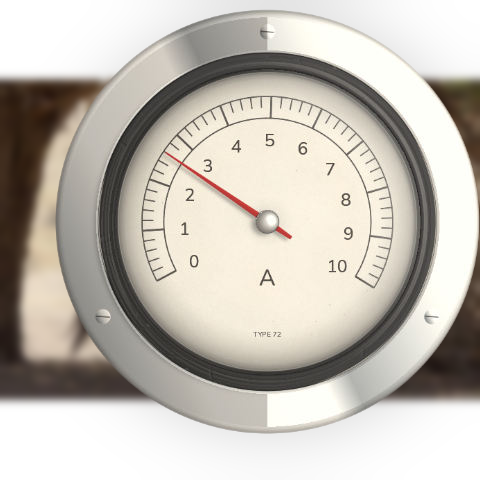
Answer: 2.6 A
